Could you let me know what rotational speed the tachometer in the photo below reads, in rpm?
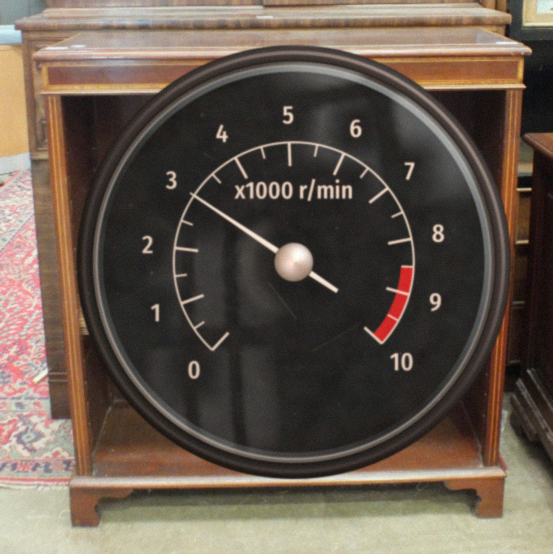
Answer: 3000 rpm
